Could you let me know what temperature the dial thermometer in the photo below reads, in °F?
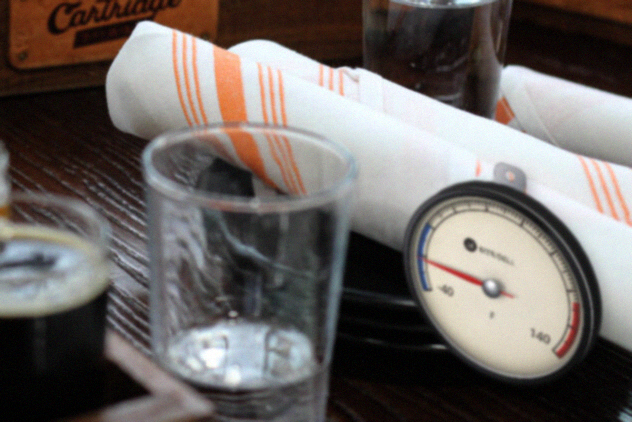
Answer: -20 °F
